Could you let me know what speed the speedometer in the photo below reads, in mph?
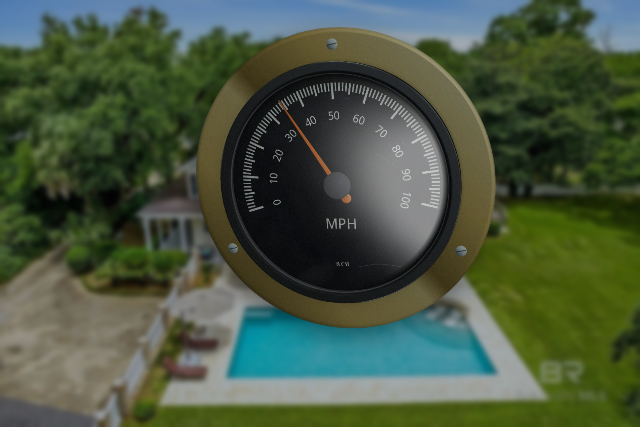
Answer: 35 mph
